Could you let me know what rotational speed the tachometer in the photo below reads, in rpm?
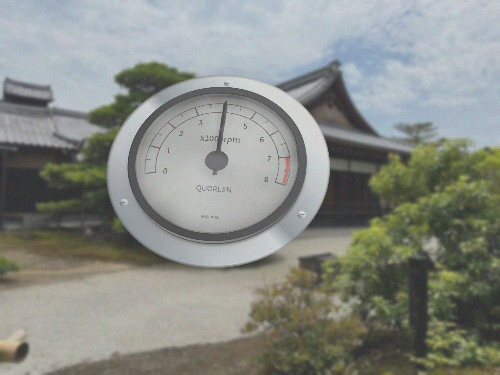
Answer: 4000 rpm
